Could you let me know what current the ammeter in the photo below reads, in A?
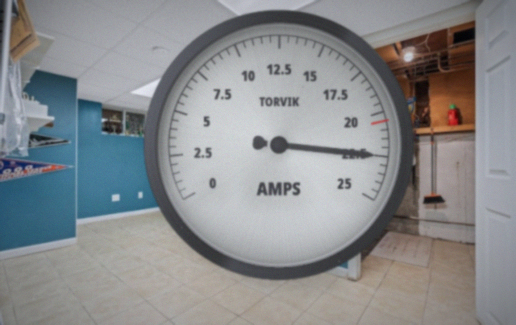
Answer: 22.5 A
